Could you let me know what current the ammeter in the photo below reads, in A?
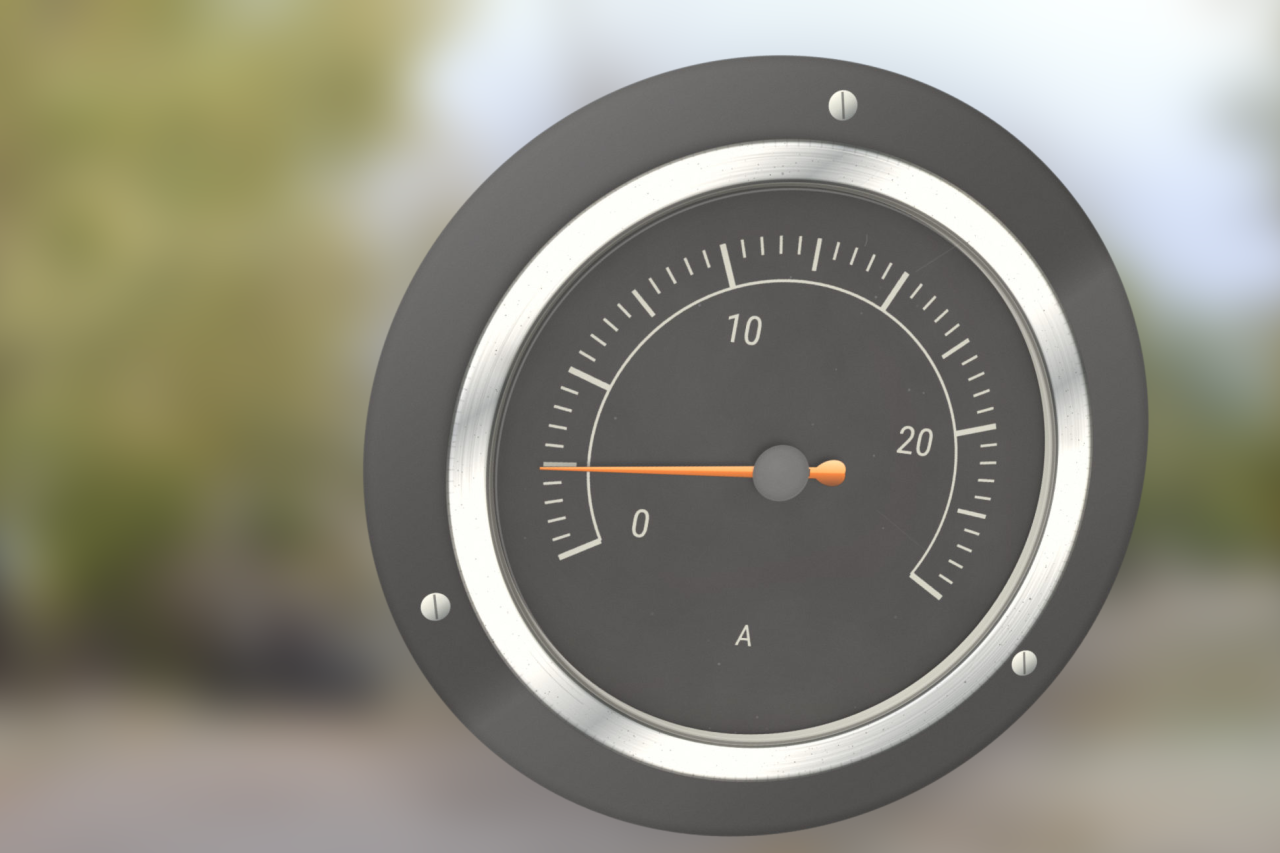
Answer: 2.5 A
